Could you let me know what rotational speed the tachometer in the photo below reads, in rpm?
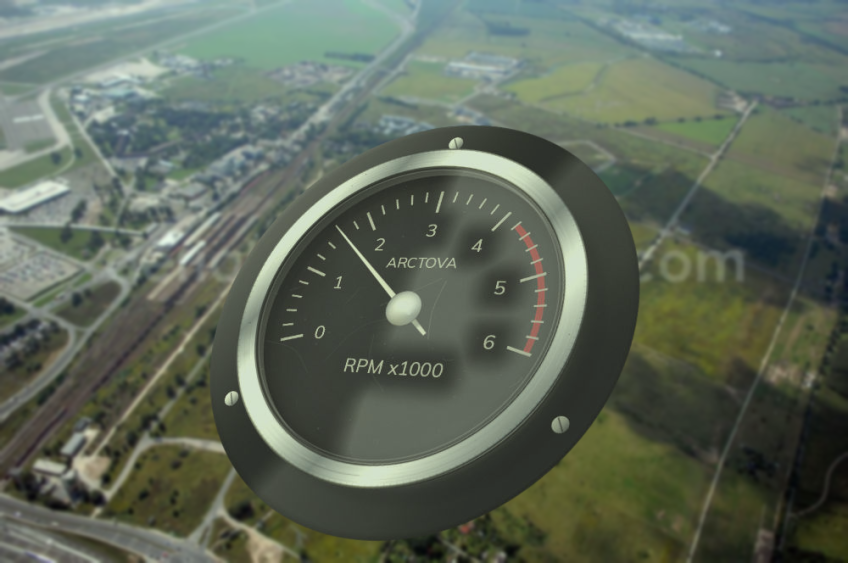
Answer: 1600 rpm
